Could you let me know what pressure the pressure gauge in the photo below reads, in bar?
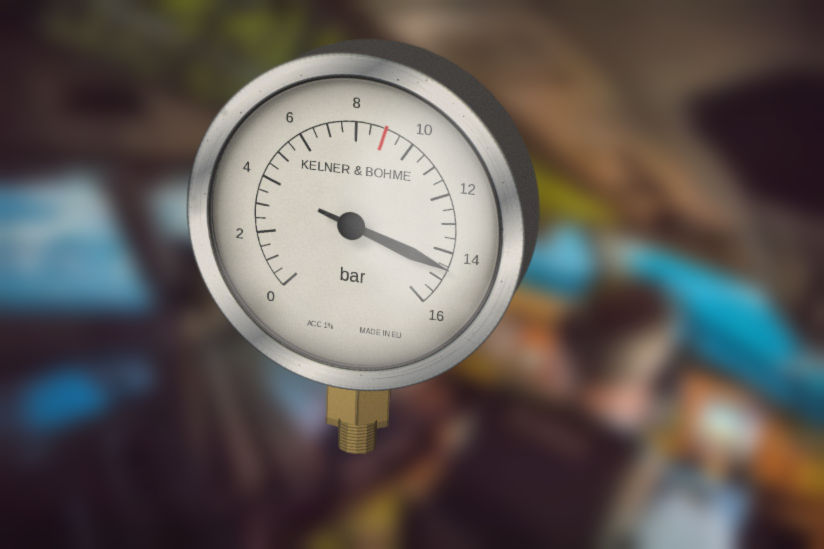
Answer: 14.5 bar
